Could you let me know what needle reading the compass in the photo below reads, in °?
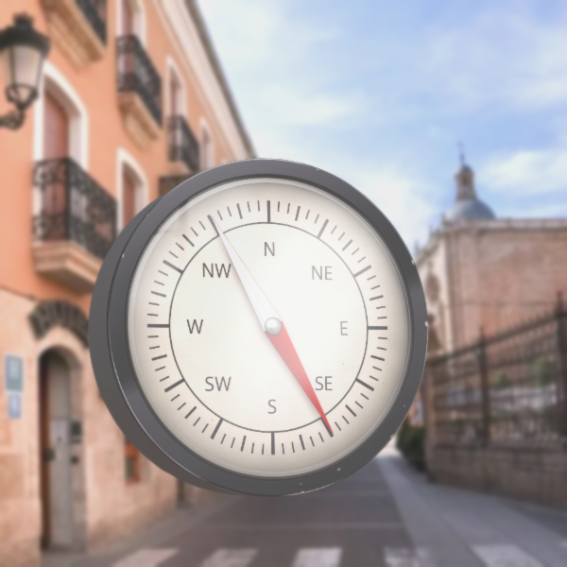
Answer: 150 °
